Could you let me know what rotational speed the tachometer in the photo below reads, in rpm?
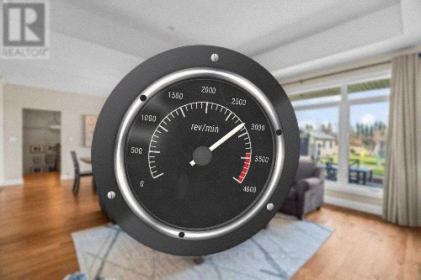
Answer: 2800 rpm
